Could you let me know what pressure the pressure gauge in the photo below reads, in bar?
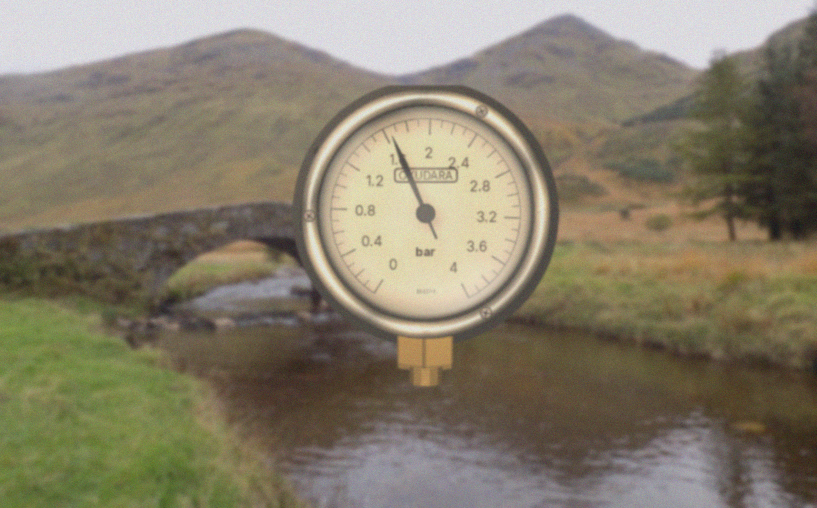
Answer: 1.65 bar
